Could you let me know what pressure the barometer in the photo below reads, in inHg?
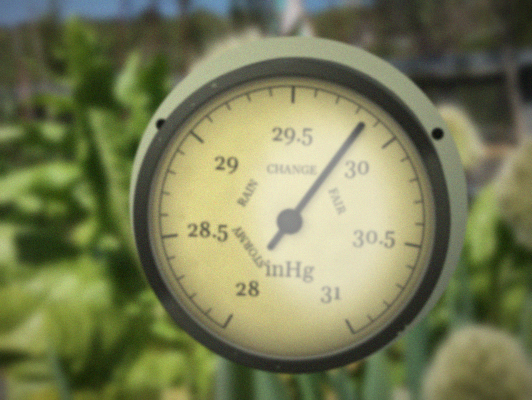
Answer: 29.85 inHg
